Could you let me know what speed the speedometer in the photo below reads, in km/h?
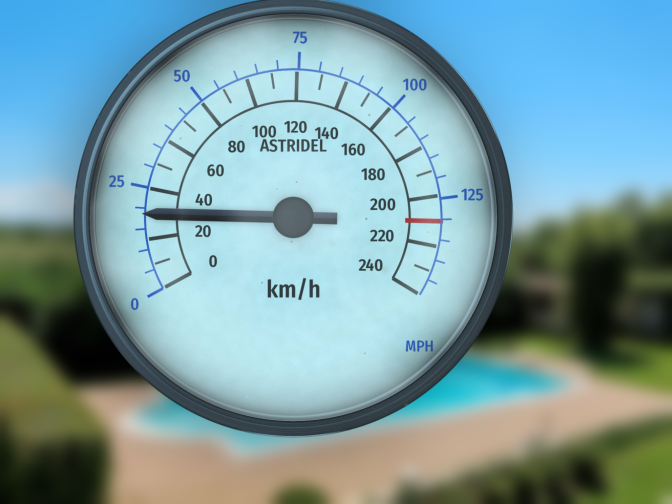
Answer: 30 km/h
